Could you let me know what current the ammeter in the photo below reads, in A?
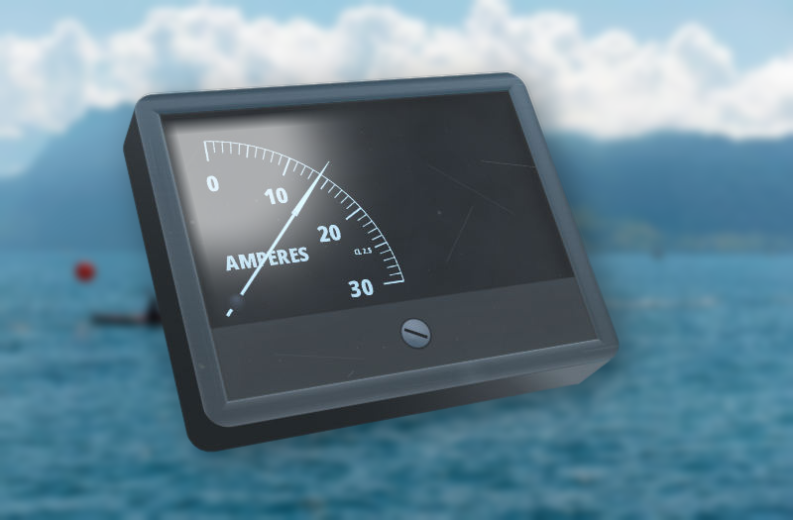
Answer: 14 A
